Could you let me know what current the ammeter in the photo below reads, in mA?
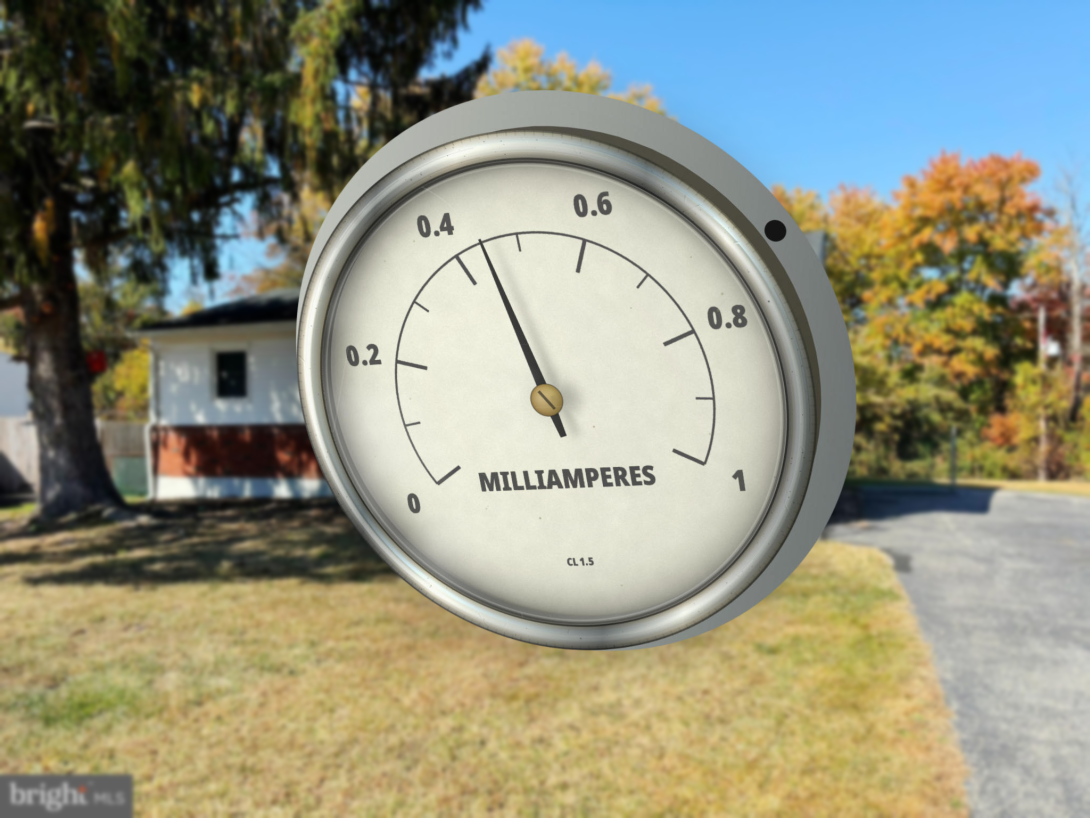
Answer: 0.45 mA
